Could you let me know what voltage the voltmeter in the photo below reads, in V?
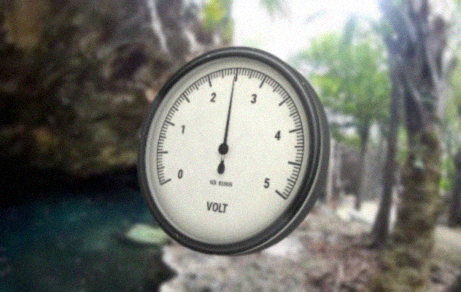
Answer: 2.5 V
